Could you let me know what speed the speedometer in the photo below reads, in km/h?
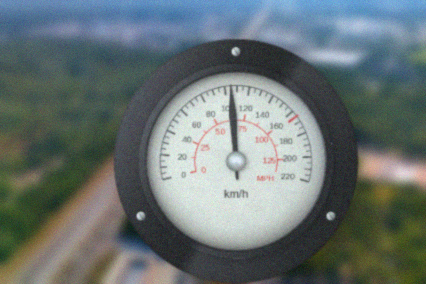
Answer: 105 km/h
